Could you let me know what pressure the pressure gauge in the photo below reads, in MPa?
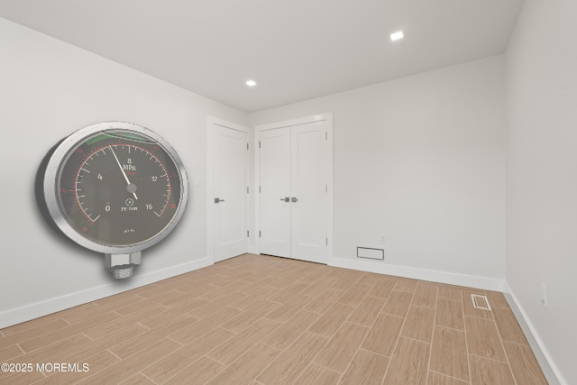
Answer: 6.5 MPa
